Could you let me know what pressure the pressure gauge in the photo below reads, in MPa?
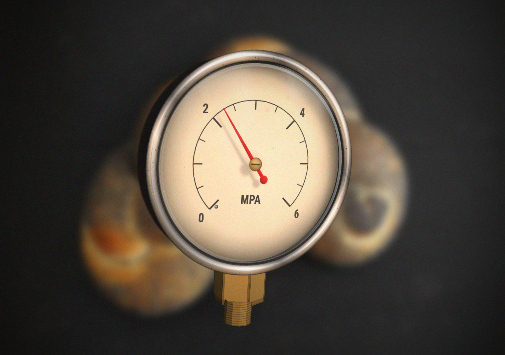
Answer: 2.25 MPa
